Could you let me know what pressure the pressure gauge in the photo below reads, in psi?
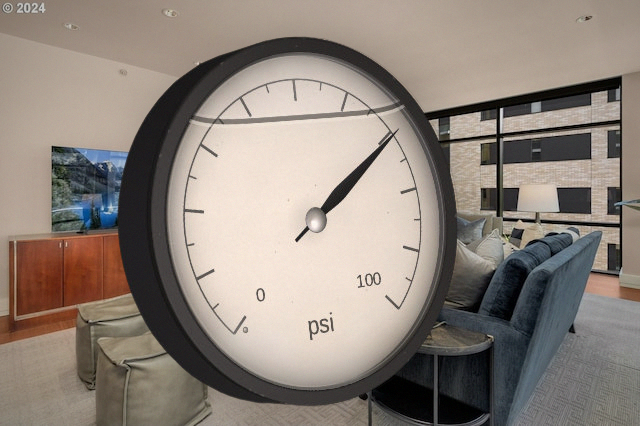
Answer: 70 psi
